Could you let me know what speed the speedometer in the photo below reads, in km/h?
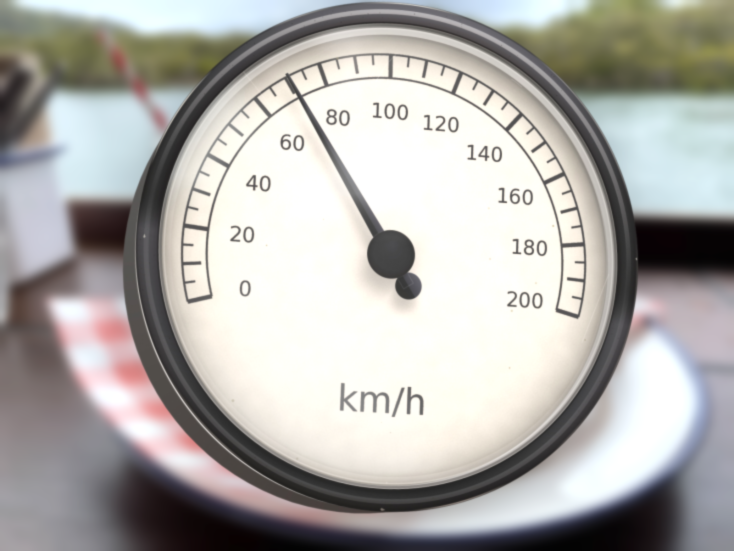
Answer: 70 km/h
